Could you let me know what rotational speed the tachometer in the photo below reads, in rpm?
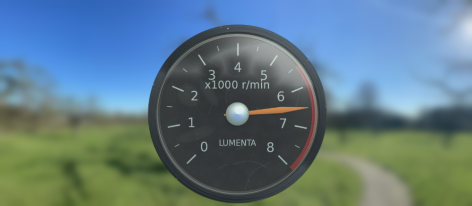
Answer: 6500 rpm
